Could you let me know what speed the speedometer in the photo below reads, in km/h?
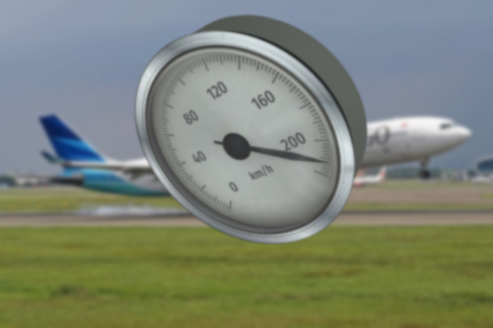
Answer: 210 km/h
